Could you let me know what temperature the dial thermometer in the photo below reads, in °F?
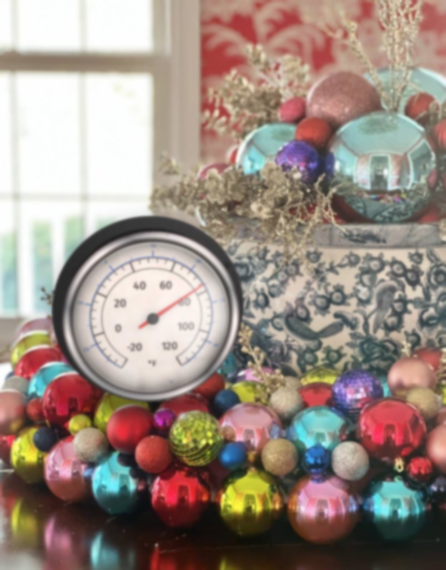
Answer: 76 °F
